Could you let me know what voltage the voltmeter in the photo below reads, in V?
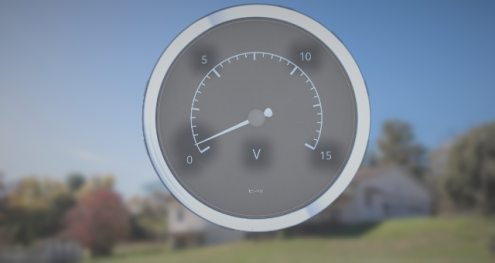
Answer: 0.5 V
